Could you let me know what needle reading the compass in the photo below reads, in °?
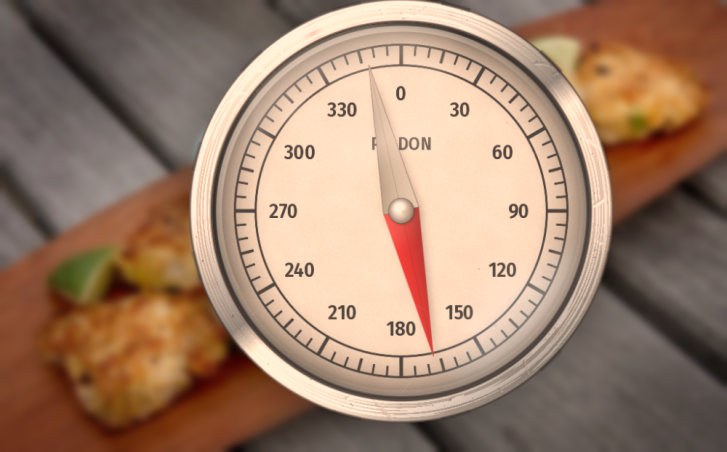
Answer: 167.5 °
